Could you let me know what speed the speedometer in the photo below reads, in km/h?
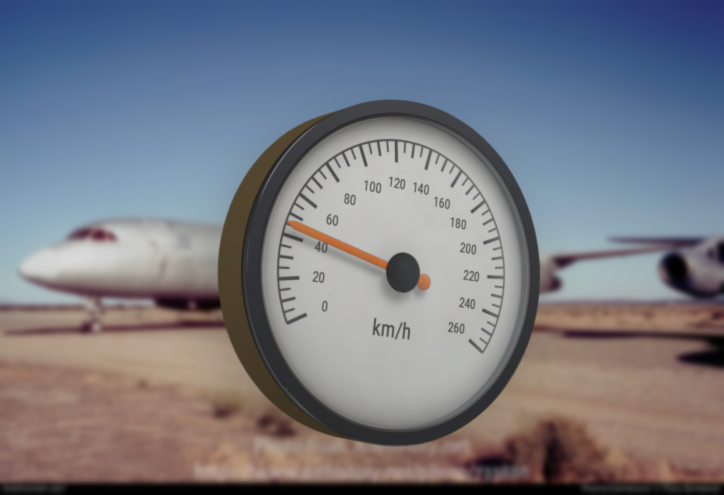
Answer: 45 km/h
